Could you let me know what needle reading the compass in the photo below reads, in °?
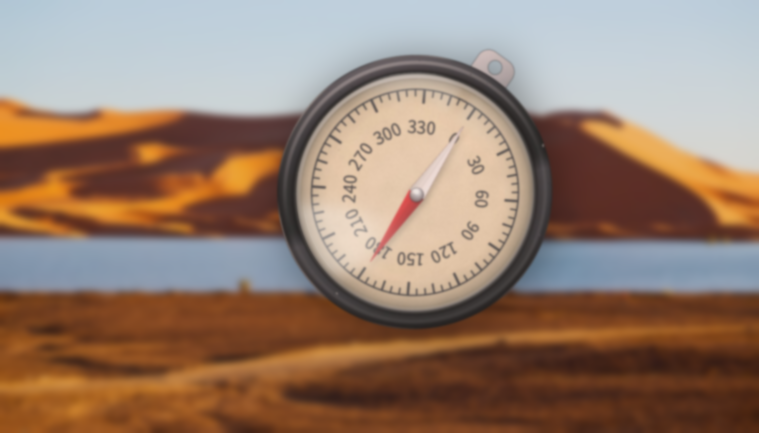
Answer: 180 °
